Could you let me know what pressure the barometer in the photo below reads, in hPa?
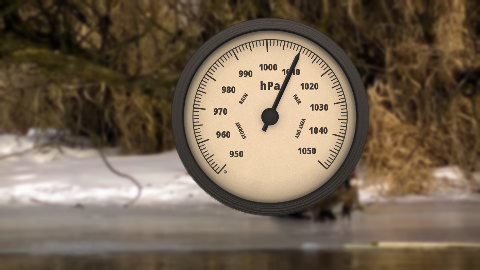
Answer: 1010 hPa
